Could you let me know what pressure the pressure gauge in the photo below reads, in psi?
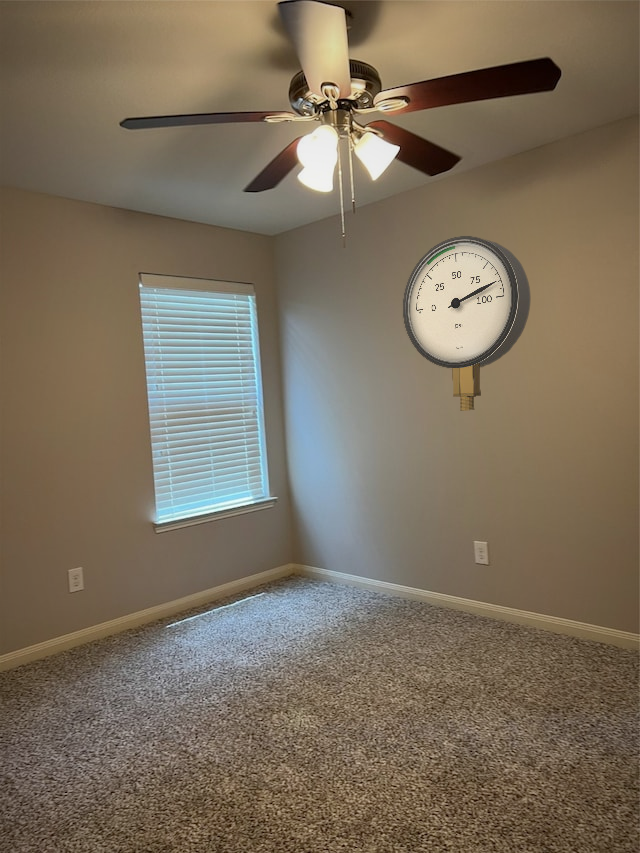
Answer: 90 psi
